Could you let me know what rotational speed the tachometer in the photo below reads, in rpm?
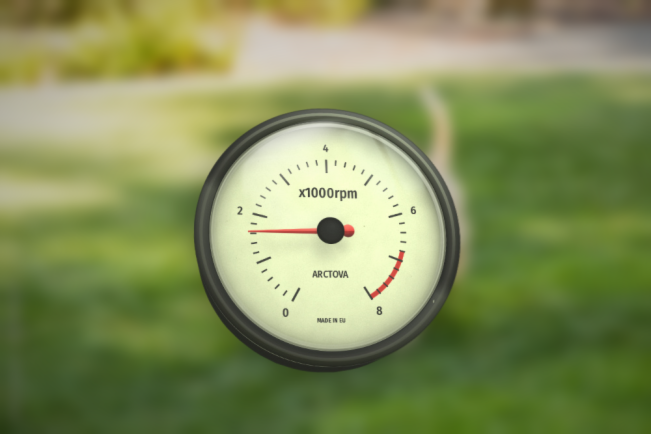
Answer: 1600 rpm
